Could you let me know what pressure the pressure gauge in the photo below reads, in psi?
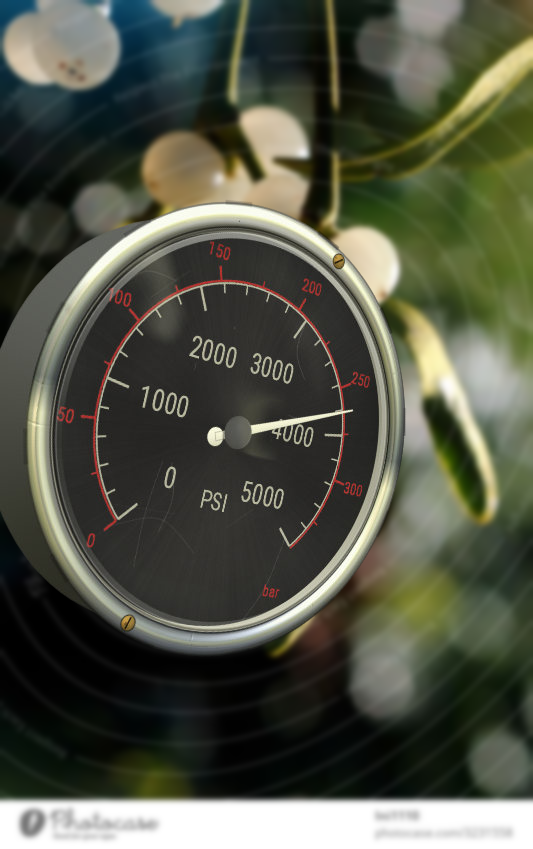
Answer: 3800 psi
